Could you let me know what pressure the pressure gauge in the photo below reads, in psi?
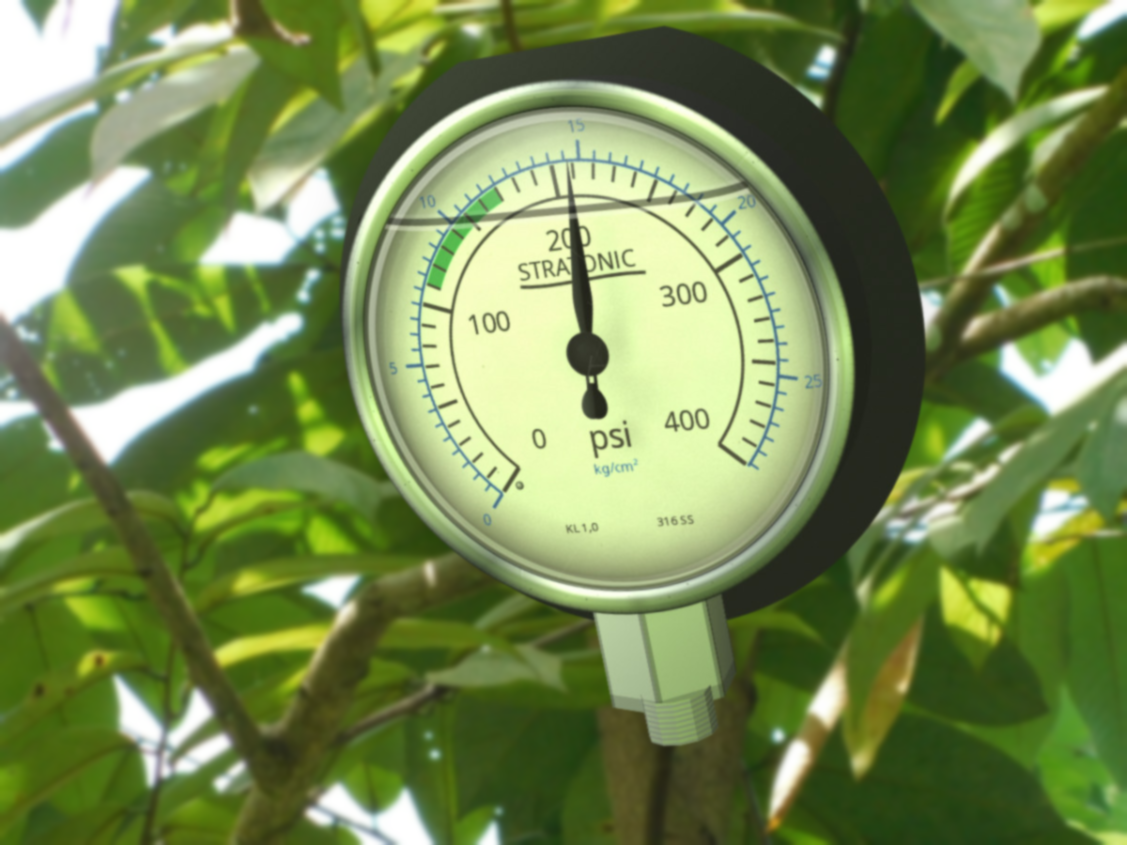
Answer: 210 psi
